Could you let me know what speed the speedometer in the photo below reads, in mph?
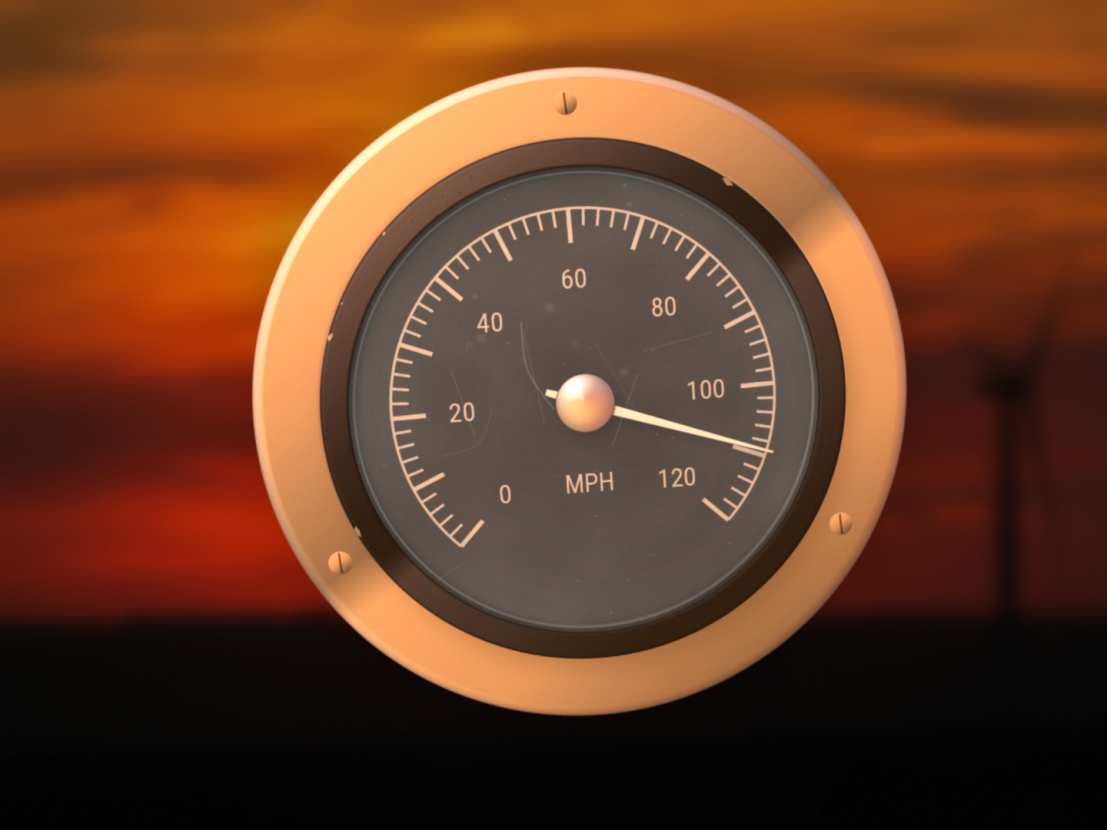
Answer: 109 mph
